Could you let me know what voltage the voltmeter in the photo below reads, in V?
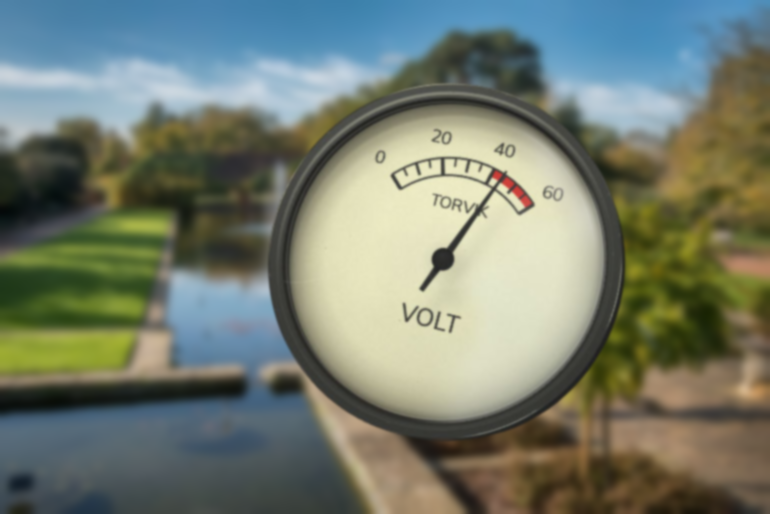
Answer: 45 V
